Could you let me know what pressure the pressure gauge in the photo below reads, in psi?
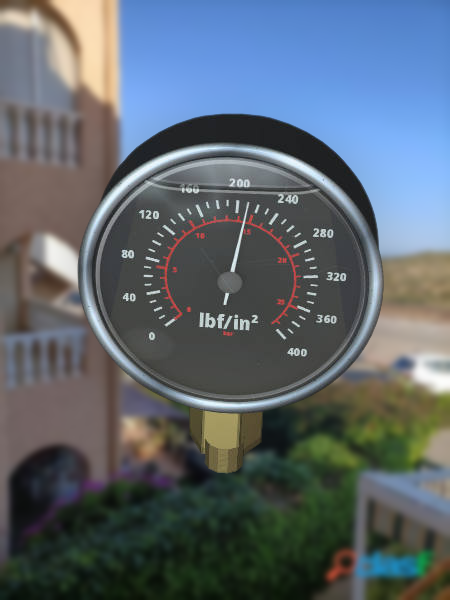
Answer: 210 psi
